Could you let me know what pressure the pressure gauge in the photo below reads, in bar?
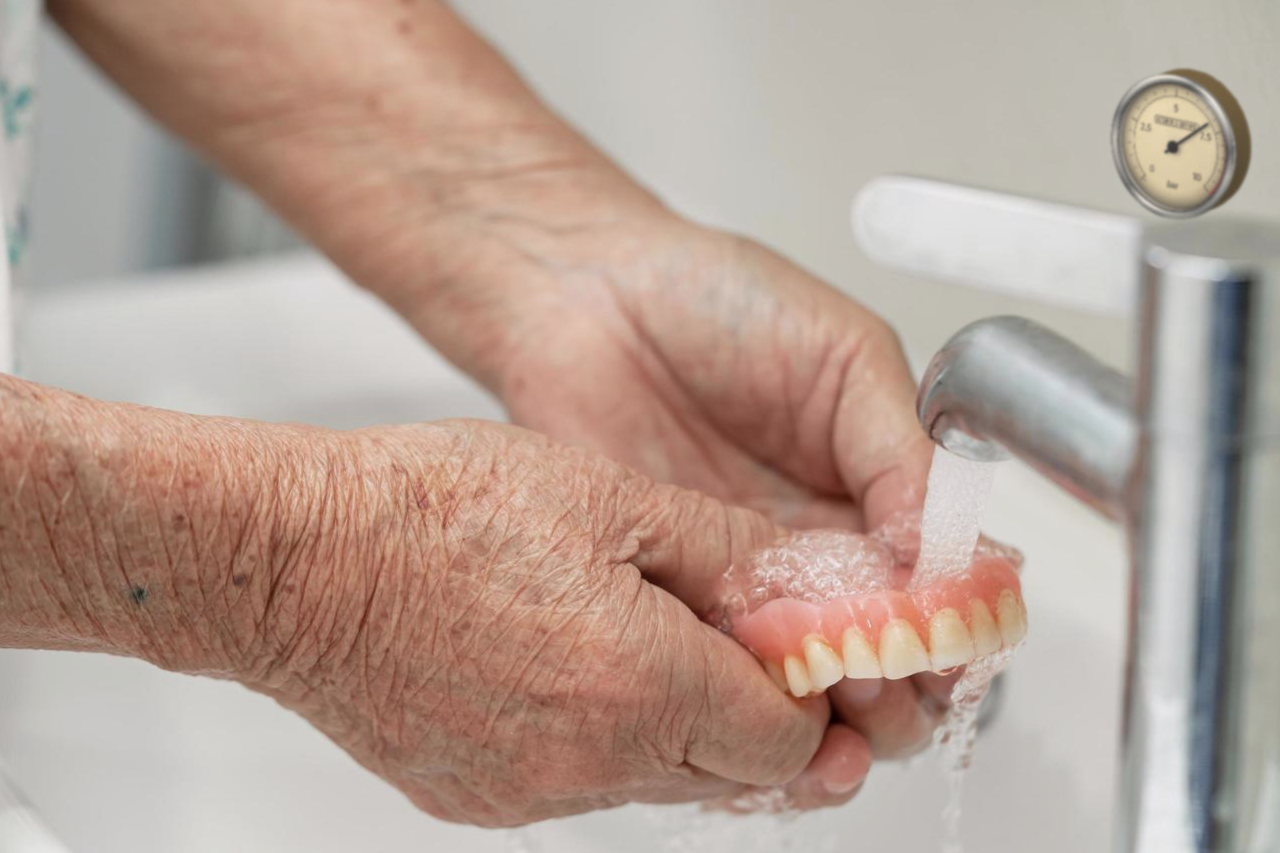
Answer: 7 bar
